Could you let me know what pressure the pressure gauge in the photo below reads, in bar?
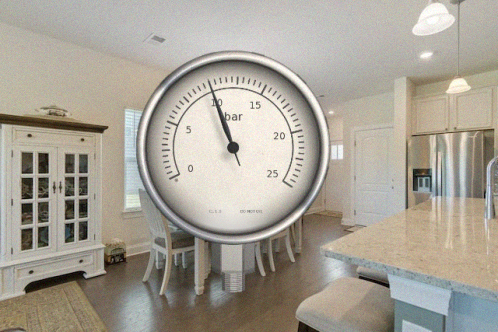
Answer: 10 bar
